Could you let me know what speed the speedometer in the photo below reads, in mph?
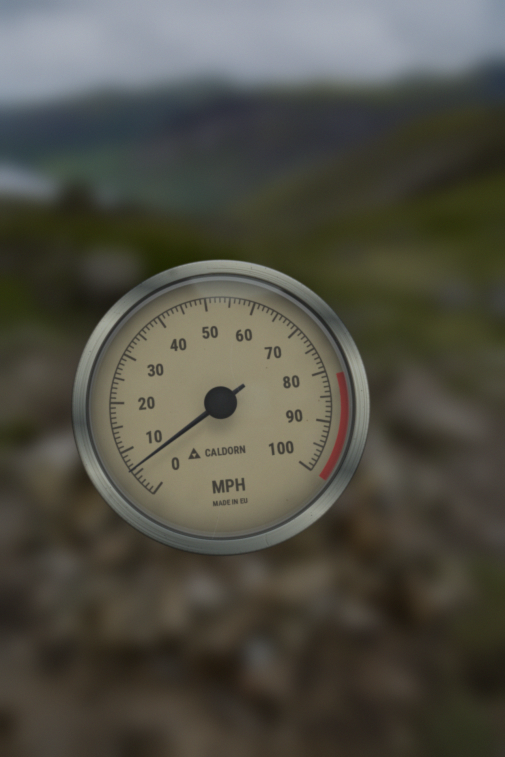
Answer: 6 mph
